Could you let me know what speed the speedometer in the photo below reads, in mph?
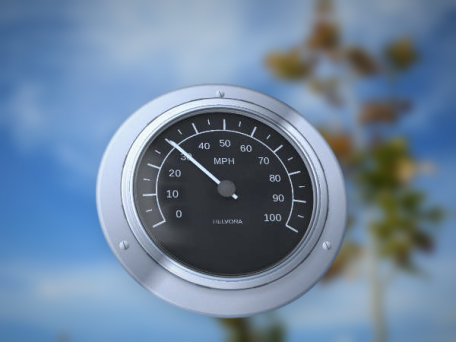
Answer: 30 mph
